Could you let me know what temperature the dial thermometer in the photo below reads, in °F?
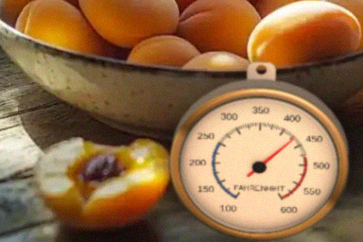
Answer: 425 °F
